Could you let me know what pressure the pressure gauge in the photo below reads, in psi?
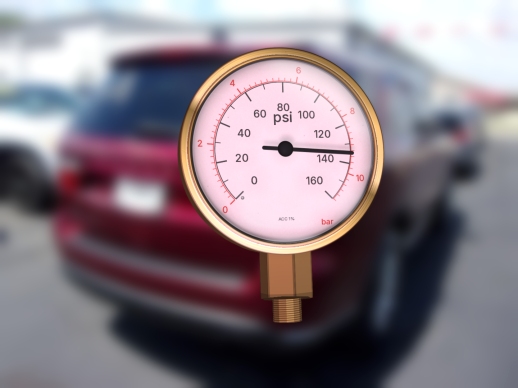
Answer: 135 psi
